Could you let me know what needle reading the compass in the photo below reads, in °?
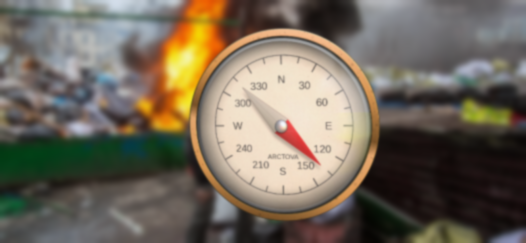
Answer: 135 °
